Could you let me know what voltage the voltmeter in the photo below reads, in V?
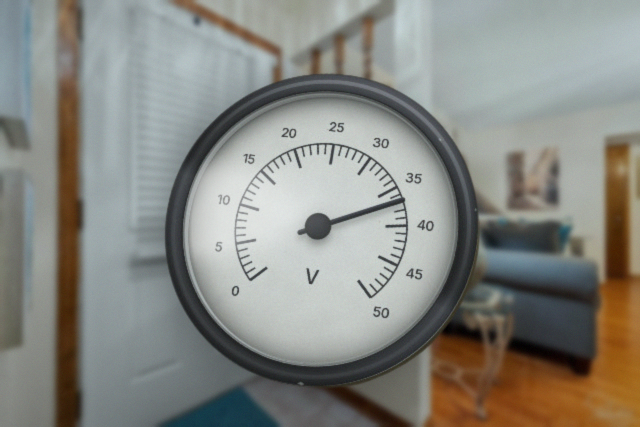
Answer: 37 V
